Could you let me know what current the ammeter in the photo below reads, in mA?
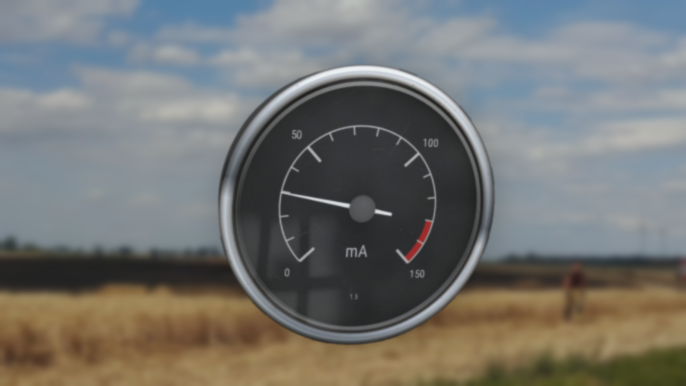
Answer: 30 mA
